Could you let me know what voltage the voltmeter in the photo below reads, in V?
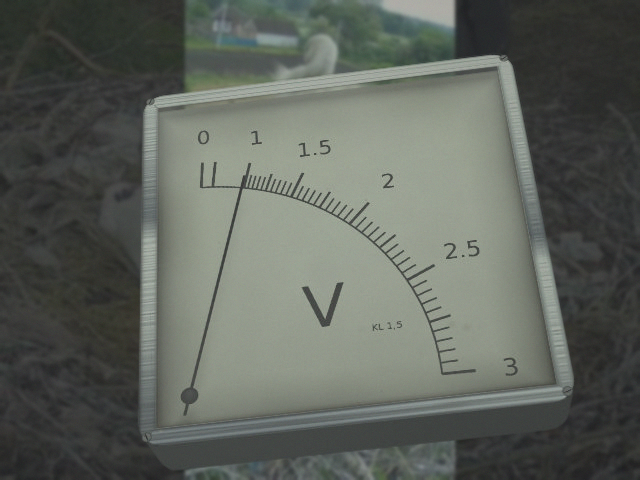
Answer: 1 V
